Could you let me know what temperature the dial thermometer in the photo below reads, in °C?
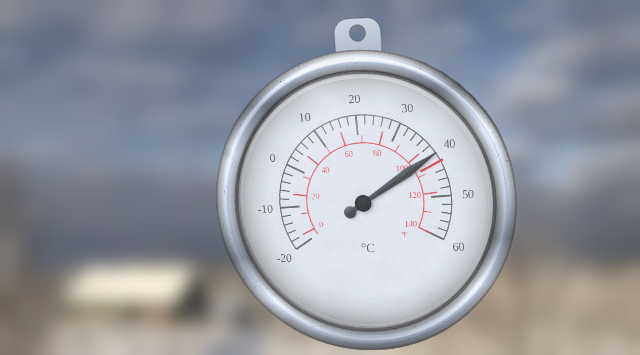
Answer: 40 °C
